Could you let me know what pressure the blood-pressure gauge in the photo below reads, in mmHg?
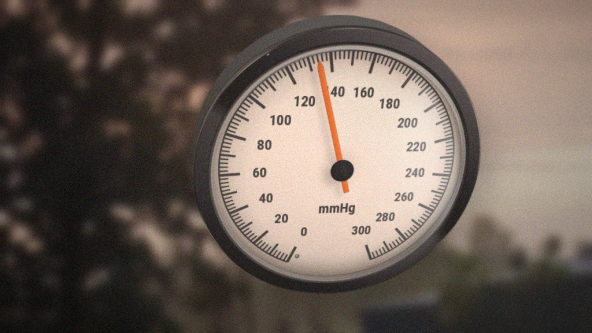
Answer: 134 mmHg
